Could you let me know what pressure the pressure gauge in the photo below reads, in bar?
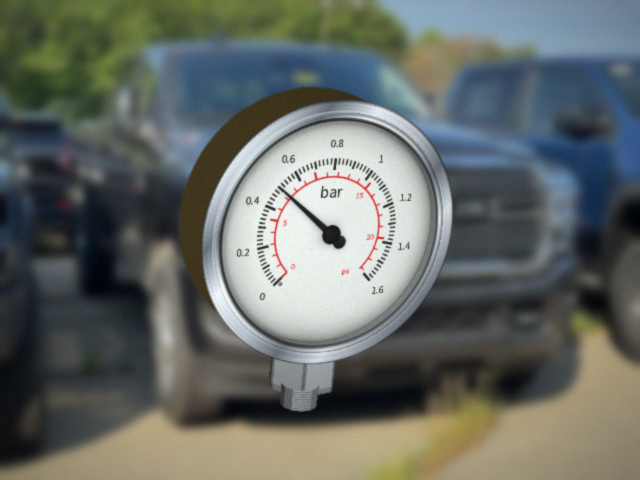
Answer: 0.5 bar
